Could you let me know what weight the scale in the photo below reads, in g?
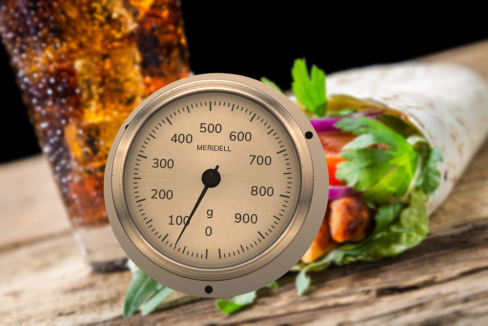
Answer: 70 g
